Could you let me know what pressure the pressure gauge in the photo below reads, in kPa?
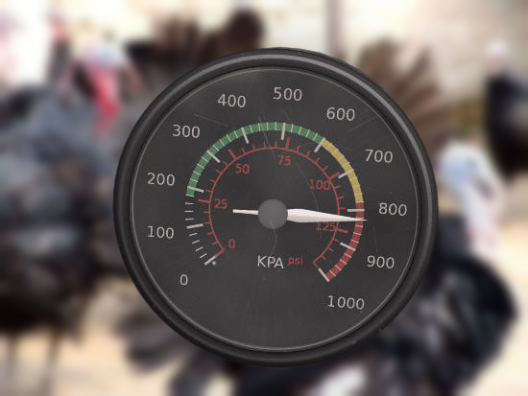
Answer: 820 kPa
